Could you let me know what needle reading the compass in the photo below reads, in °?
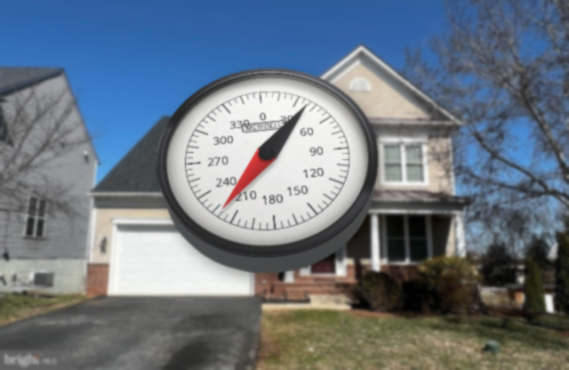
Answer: 220 °
